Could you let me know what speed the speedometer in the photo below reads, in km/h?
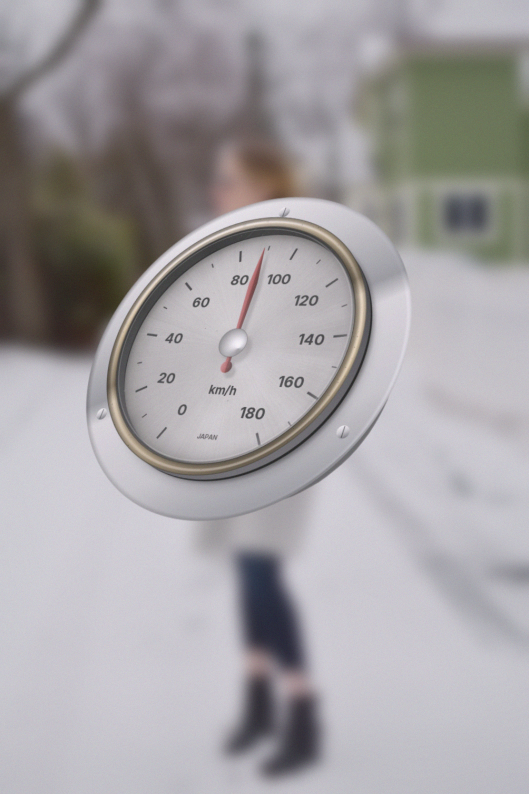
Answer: 90 km/h
